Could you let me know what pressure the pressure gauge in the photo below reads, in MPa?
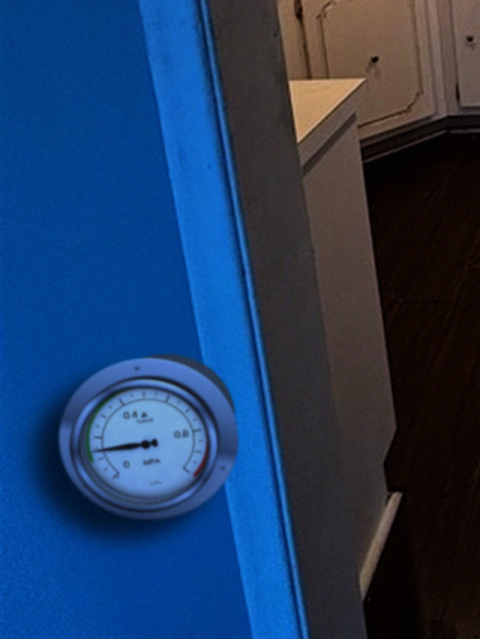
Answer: 0.15 MPa
